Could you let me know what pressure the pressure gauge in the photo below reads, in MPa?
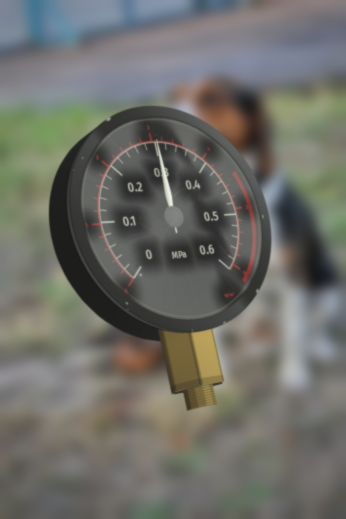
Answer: 0.3 MPa
